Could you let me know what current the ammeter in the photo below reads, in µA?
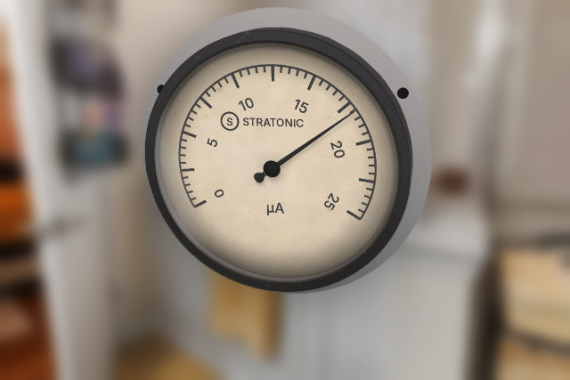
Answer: 18 µA
